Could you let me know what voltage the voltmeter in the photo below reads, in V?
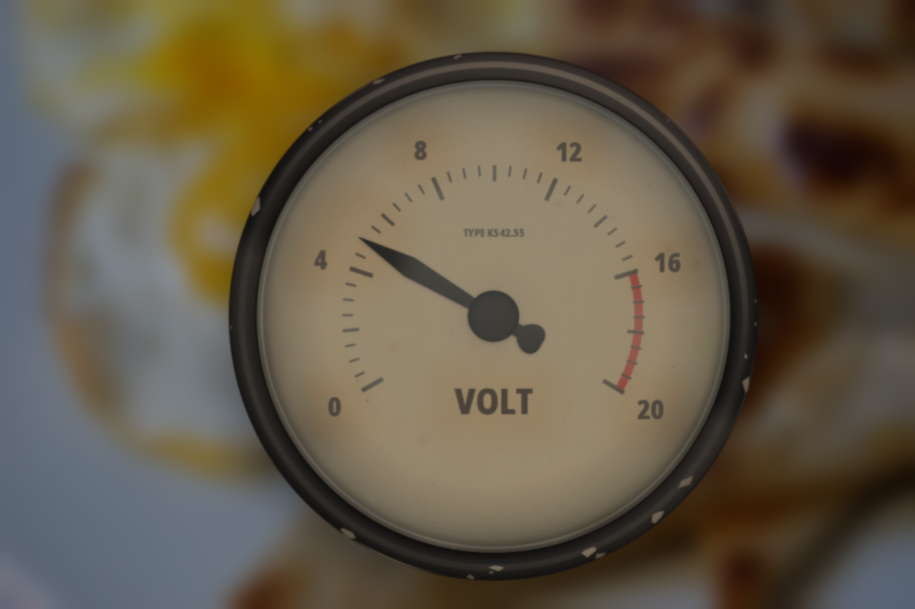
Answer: 5 V
